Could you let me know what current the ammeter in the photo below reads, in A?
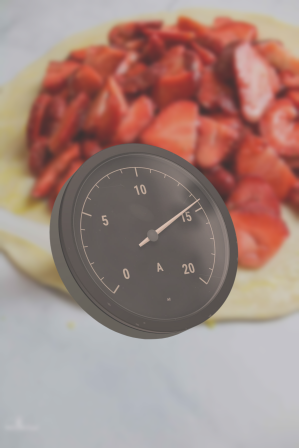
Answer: 14.5 A
